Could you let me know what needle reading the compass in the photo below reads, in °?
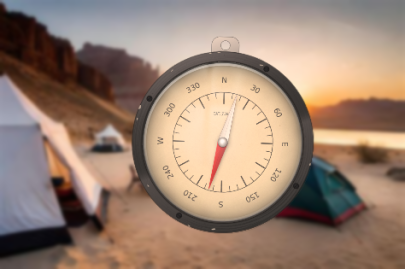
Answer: 195 °
